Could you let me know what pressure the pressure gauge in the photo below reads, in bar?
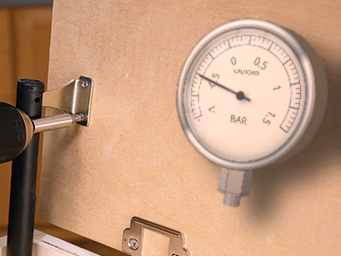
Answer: -0.5 bar
